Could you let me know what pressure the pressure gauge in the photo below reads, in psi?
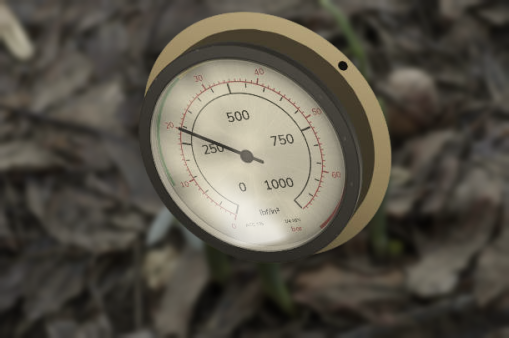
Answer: 300 psi
